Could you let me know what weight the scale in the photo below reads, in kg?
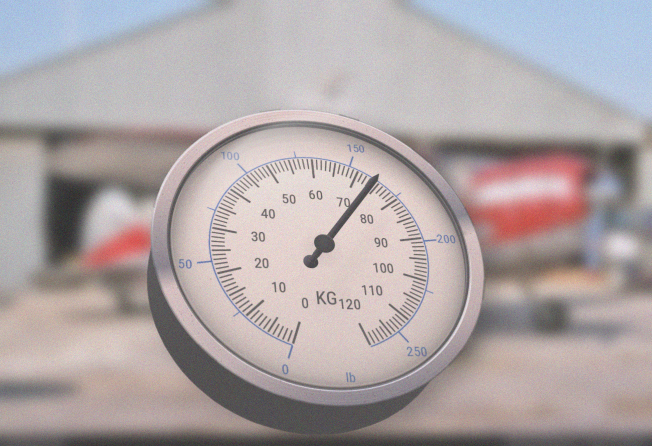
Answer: 74 kg
